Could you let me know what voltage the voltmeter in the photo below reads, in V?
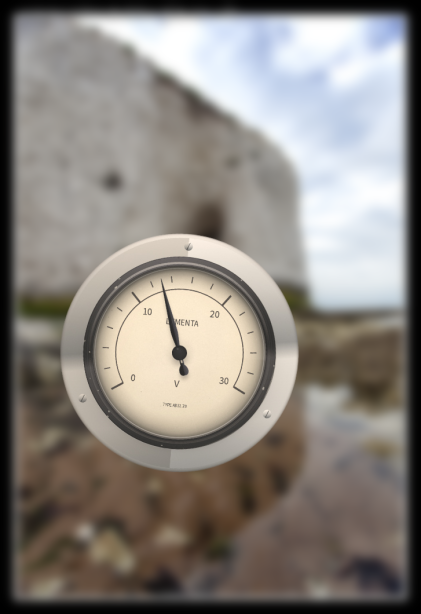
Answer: 13 V
